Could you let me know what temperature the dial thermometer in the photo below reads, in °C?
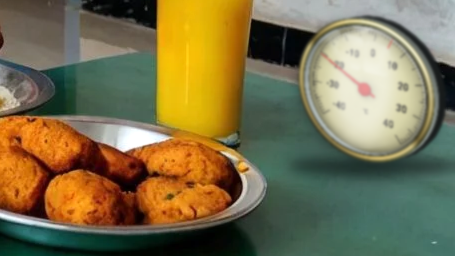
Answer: -20 °C
